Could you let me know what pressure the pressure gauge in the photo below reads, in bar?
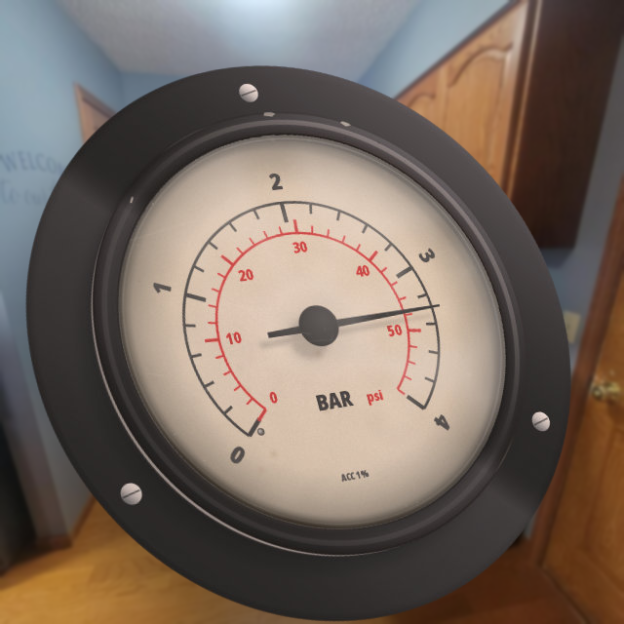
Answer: 3.3 bar
